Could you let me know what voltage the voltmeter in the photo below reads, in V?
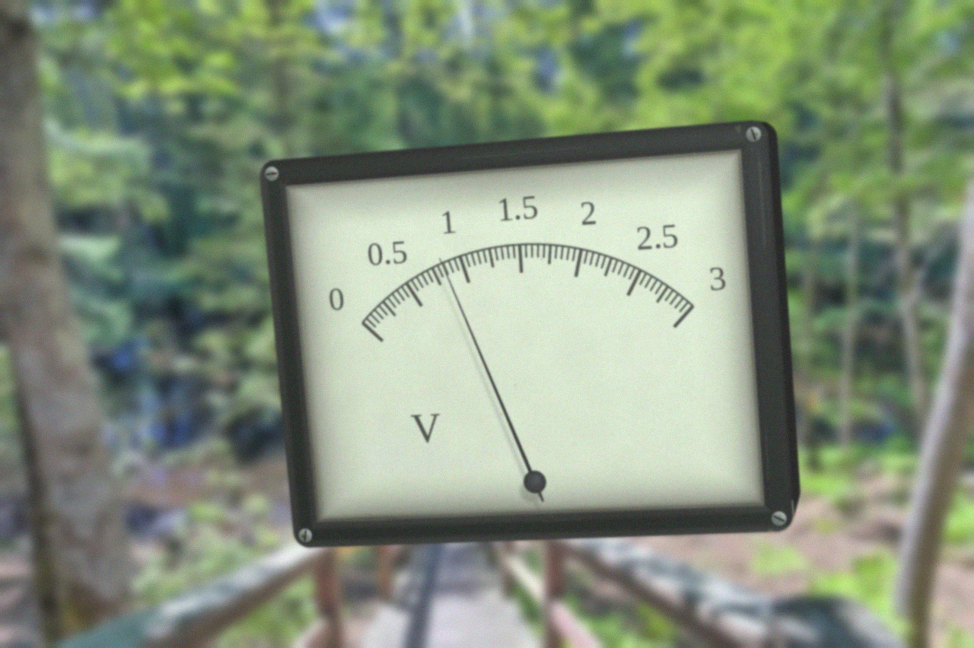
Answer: 0.85 V
